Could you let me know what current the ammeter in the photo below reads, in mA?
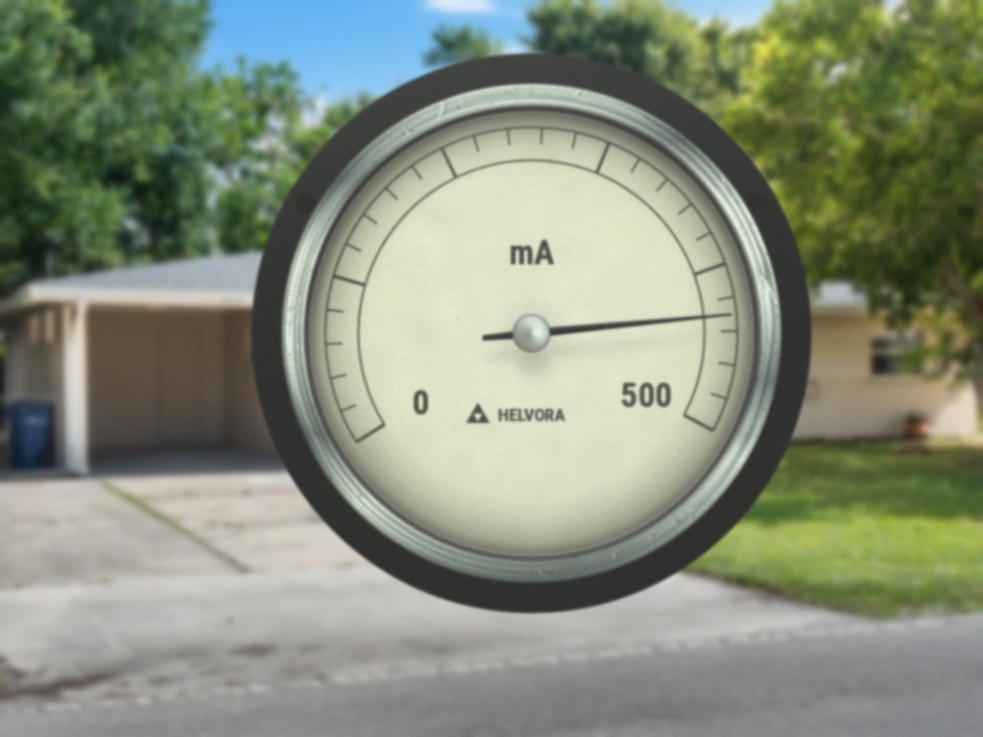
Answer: 430 mA
